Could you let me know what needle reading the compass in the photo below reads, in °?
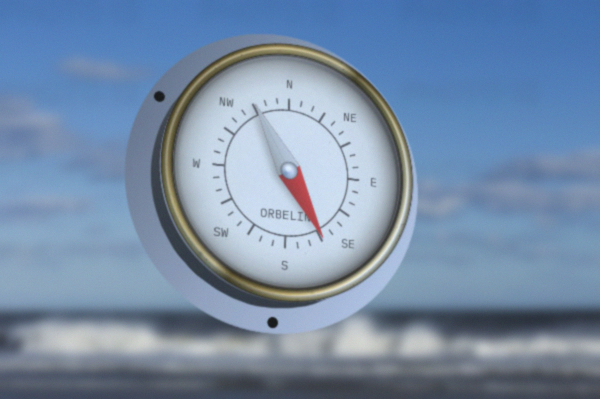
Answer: 150 °
